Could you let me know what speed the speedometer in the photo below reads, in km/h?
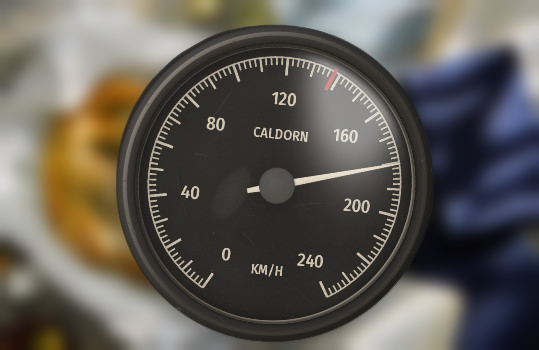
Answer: 180 km/h
